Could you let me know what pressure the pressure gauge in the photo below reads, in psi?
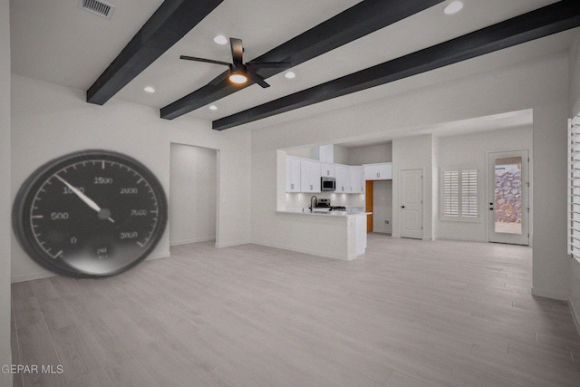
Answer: 1000 psi
